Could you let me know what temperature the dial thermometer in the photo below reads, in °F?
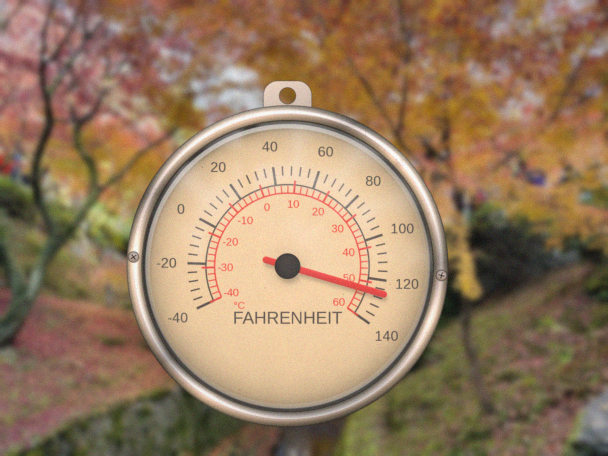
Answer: 126 °F
